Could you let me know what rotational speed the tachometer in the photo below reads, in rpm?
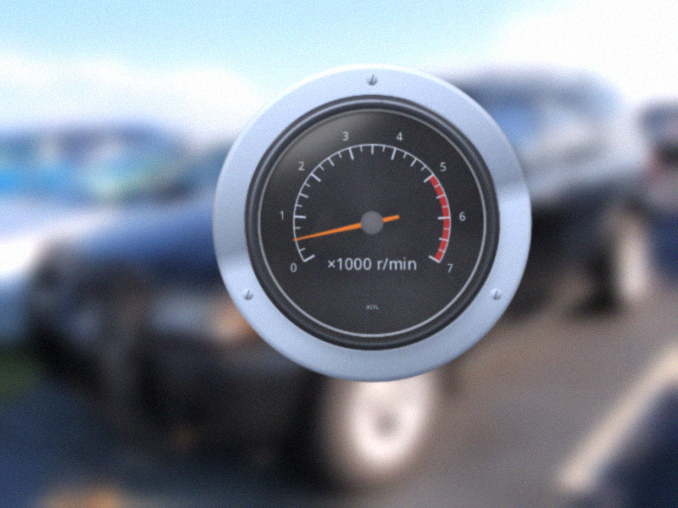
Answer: 500 rpm
